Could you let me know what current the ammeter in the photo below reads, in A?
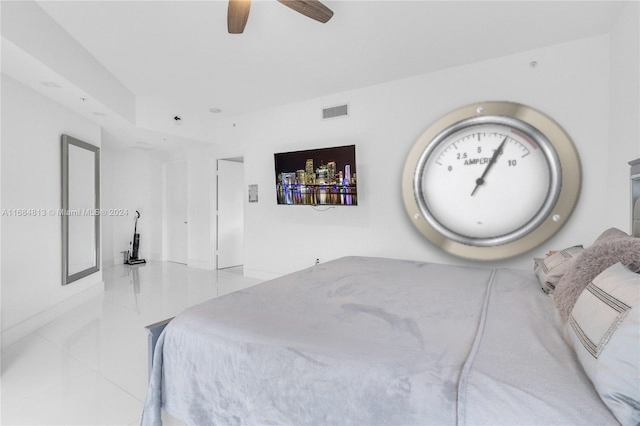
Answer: 7.5 A
